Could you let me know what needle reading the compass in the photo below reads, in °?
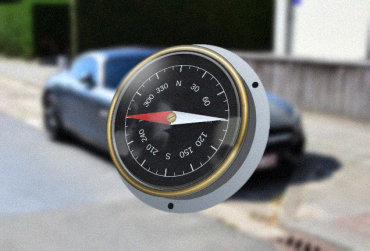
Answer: 270 °
